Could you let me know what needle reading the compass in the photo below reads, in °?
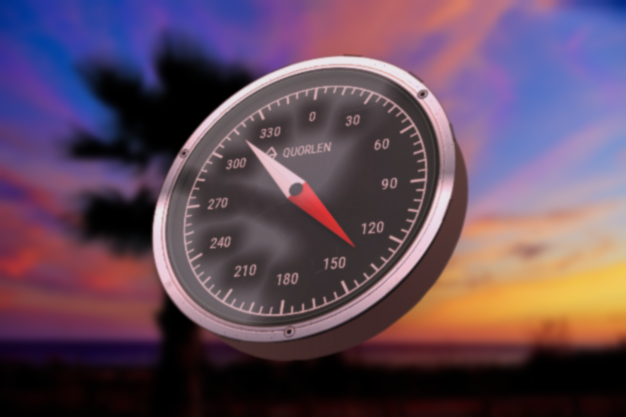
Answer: 135 °
